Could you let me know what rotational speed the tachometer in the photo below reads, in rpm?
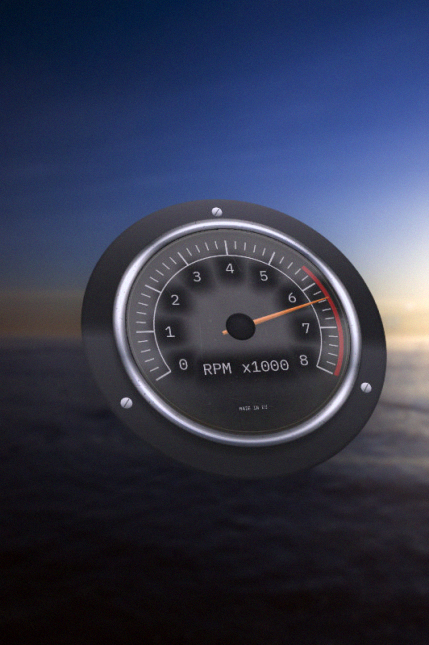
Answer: 6400 rpm
